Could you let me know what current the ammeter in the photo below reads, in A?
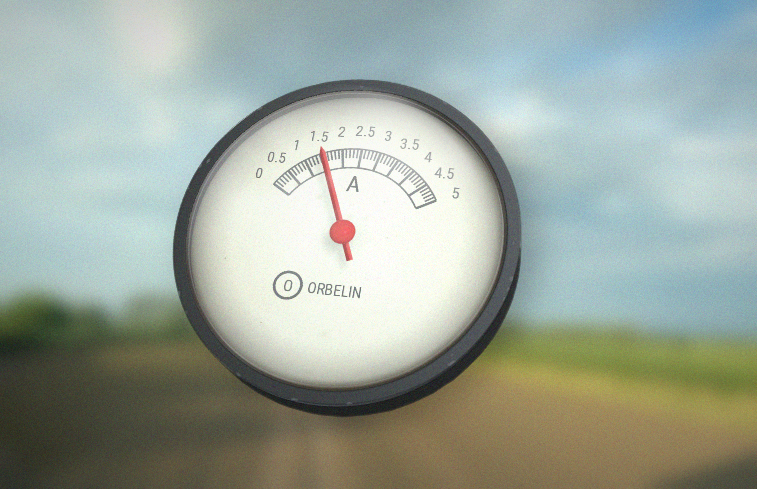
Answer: 1.5 A
